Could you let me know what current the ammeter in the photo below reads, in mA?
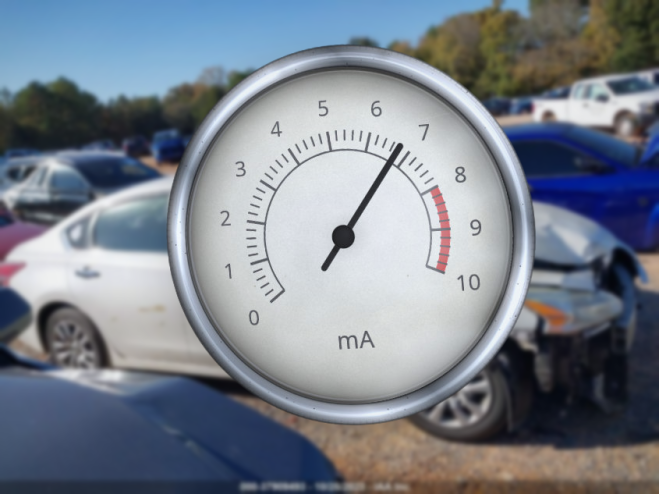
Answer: 6.8 mA
